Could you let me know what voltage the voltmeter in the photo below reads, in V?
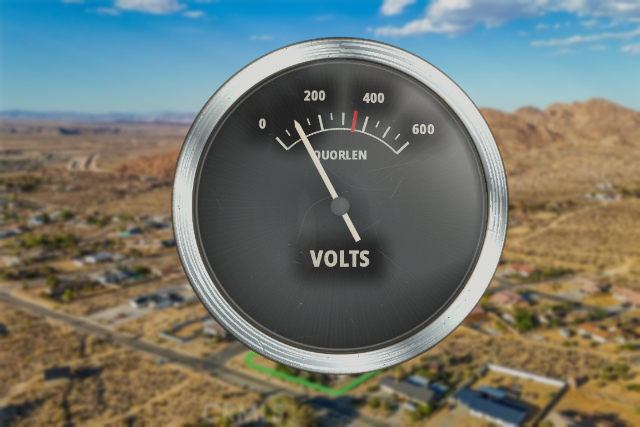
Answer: 100 V
